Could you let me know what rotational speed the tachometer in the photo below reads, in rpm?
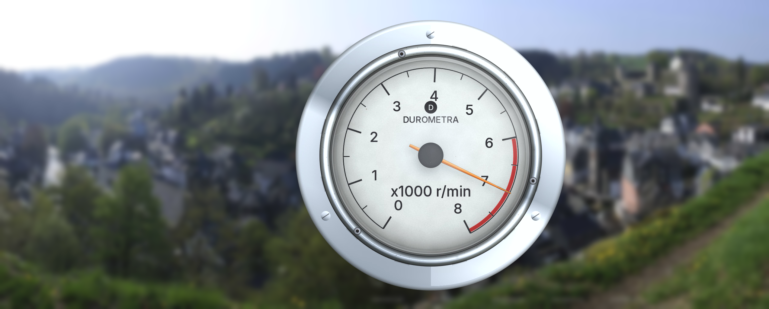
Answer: 7000 rpm
